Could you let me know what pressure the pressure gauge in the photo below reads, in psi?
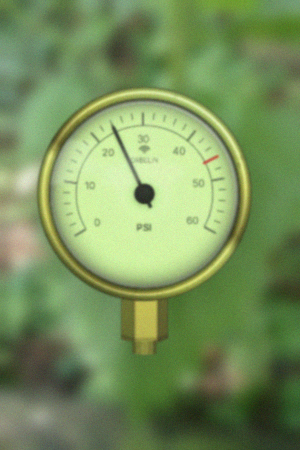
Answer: 24 psi
